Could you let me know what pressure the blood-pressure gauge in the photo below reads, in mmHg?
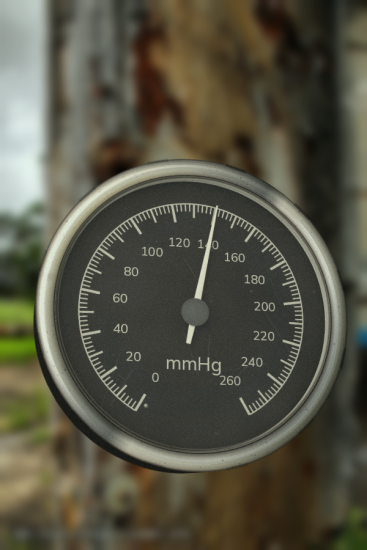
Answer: 140 mmHg
